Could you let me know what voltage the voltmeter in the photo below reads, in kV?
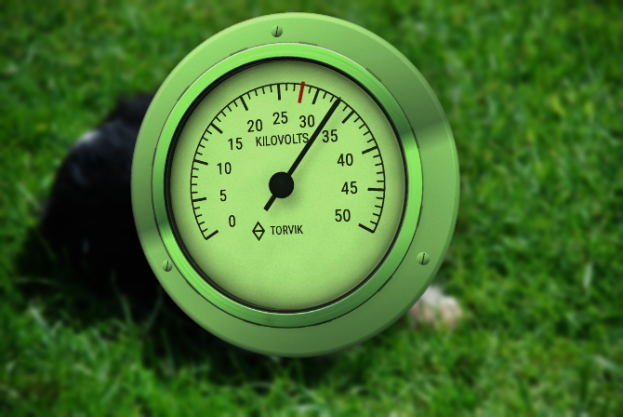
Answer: 33 kV
